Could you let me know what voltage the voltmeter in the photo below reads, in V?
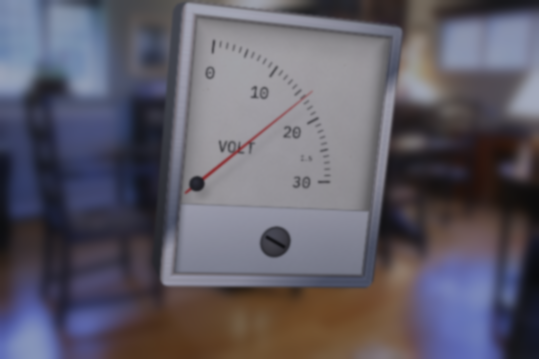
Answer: 16 V
